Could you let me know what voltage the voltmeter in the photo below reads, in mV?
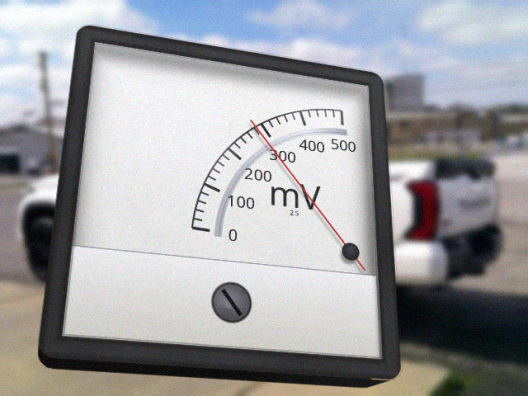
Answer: 280 mV
